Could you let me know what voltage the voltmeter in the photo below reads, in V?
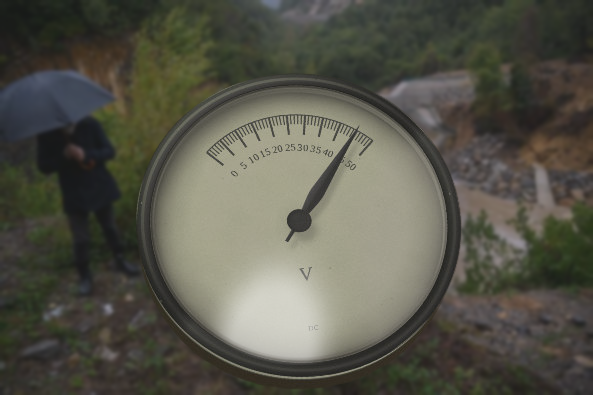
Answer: 45 V
